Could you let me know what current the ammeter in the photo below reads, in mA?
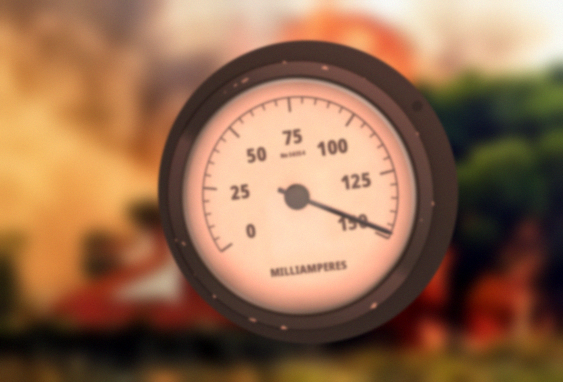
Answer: 147.5 mA
